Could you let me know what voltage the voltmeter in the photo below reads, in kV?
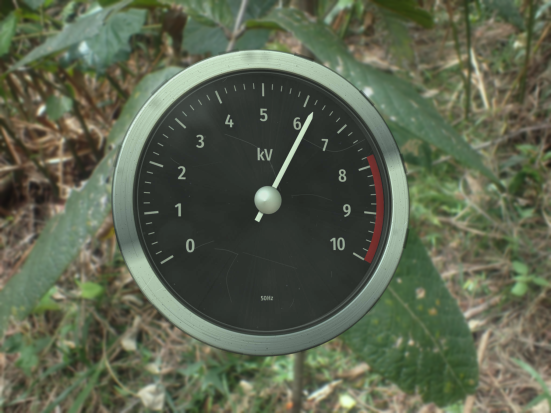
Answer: 6.2 kV
